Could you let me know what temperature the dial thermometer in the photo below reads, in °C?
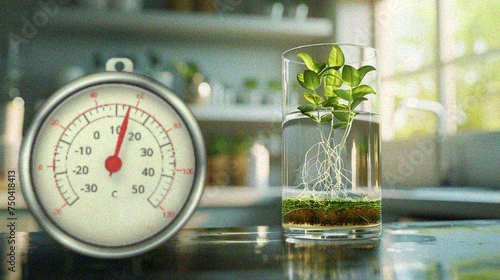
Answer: 14 °C
